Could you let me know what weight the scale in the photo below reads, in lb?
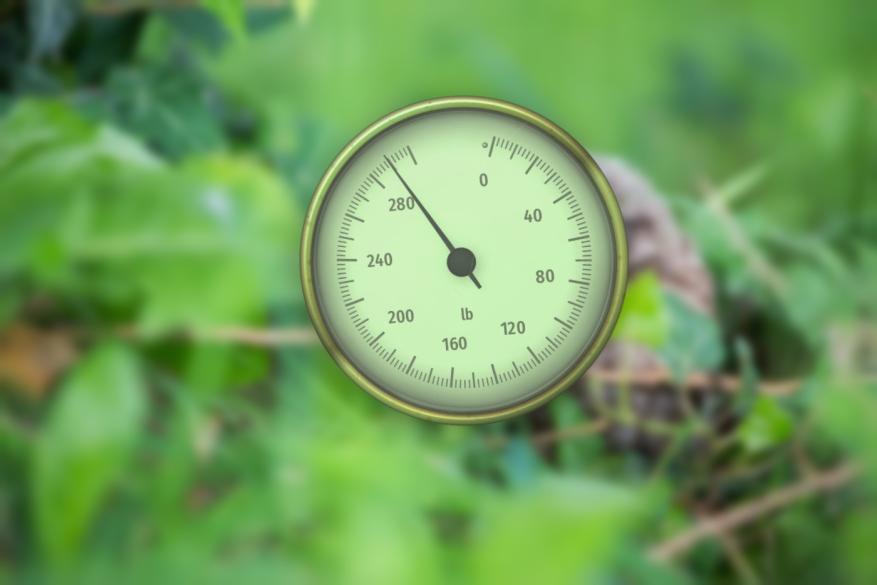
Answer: 290 lb
